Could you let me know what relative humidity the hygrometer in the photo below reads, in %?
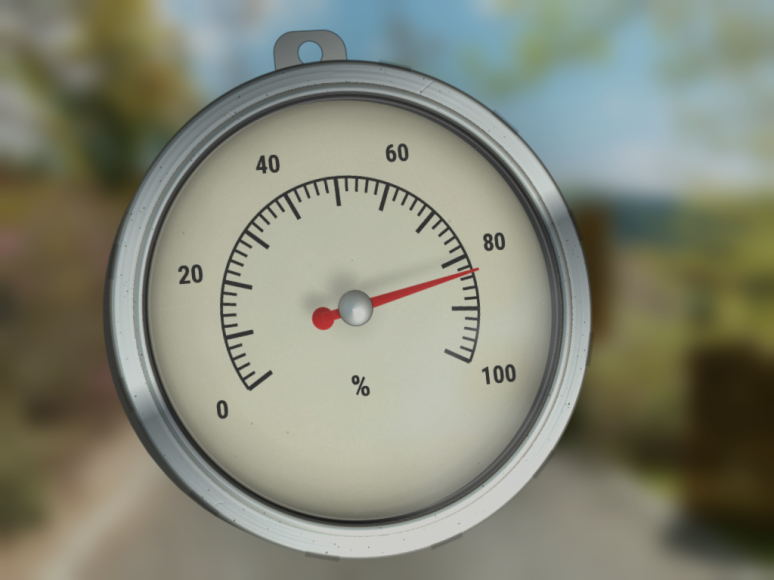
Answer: 83 %
